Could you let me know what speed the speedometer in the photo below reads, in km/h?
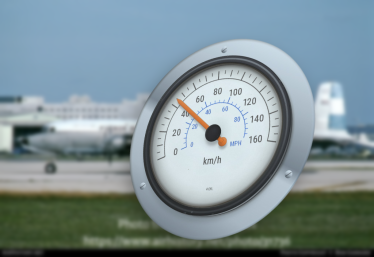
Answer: 45 km/h
